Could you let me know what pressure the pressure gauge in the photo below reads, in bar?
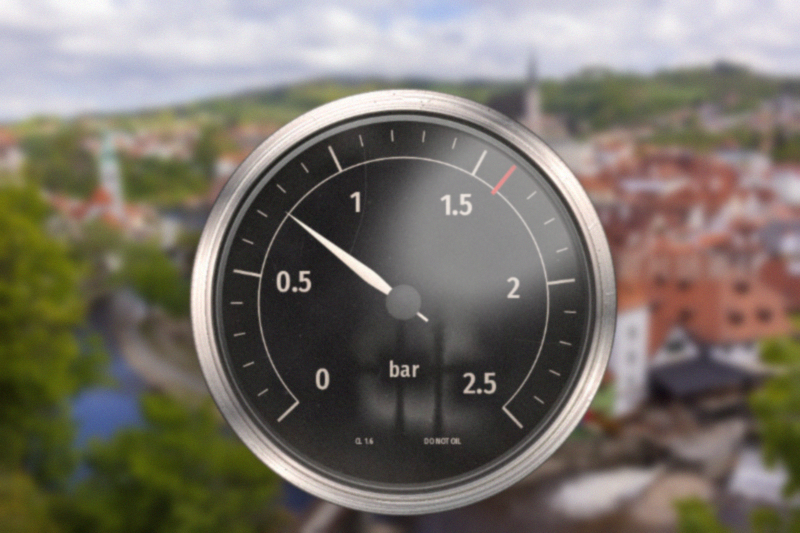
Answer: 0.75 bar
